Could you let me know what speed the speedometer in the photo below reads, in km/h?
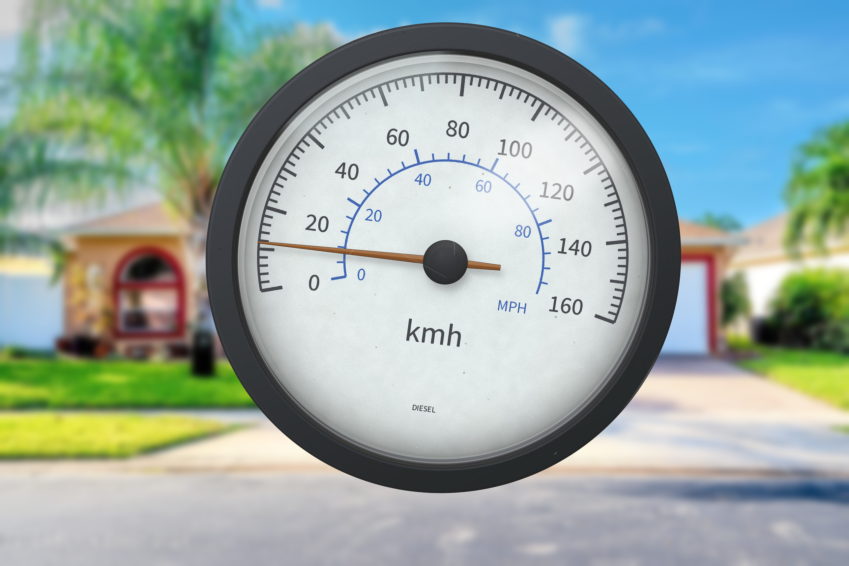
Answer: 12 km/h
